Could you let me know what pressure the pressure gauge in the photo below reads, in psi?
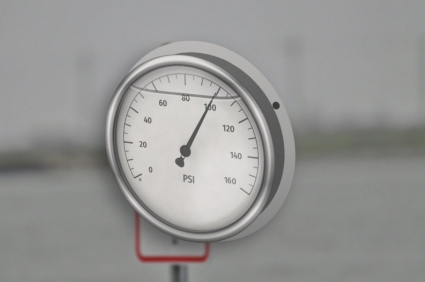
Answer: 100 psi
